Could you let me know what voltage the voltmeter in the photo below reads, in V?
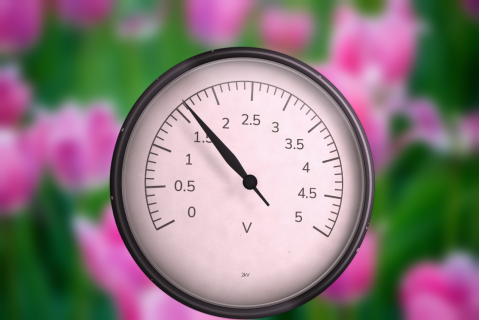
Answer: 1.6 V
